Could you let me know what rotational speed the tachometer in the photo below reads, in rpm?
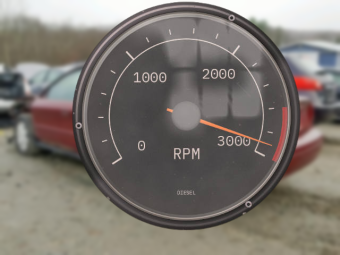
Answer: 2900 rpm
